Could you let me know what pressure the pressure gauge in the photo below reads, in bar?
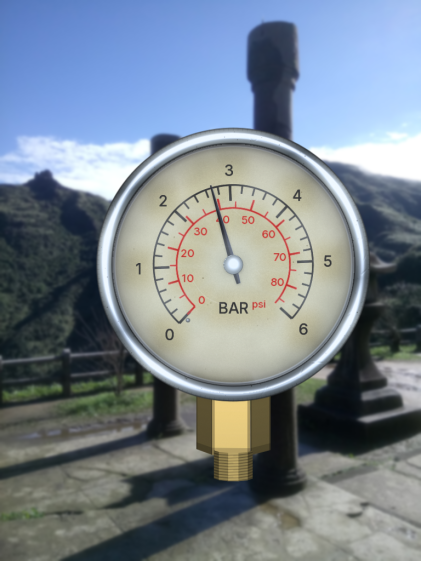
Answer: 2.7 bar
